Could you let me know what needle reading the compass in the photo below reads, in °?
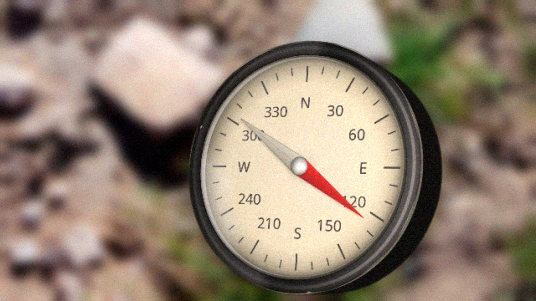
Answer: 125 °
